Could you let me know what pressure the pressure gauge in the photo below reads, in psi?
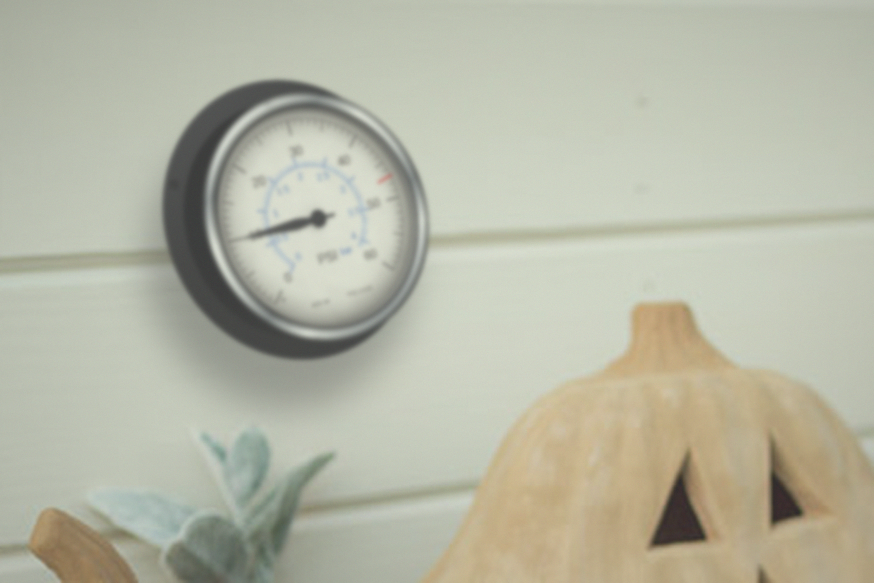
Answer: 10 psi
